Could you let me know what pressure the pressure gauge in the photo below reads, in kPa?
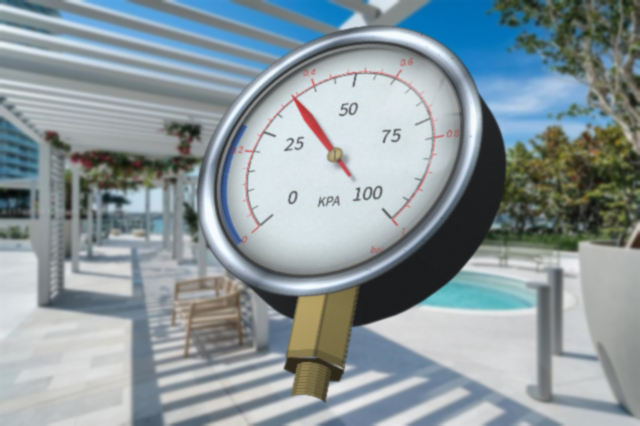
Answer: 35 kPa
